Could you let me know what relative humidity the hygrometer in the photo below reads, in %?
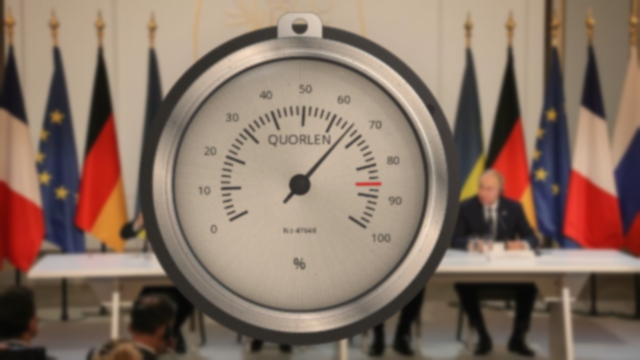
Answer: 66 %
